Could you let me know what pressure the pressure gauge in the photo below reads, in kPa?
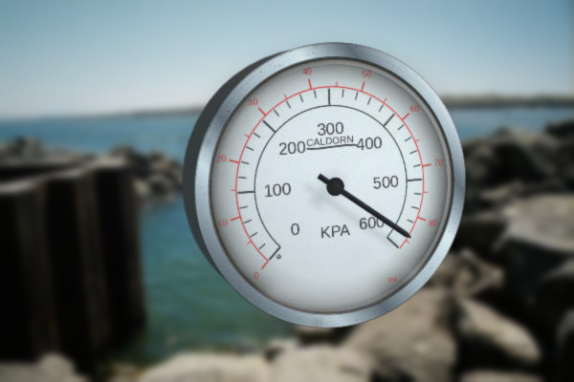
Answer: 580 kPa
